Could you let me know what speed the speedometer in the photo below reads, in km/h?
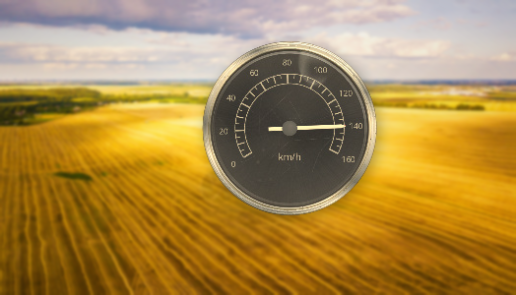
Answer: 140 km/h
